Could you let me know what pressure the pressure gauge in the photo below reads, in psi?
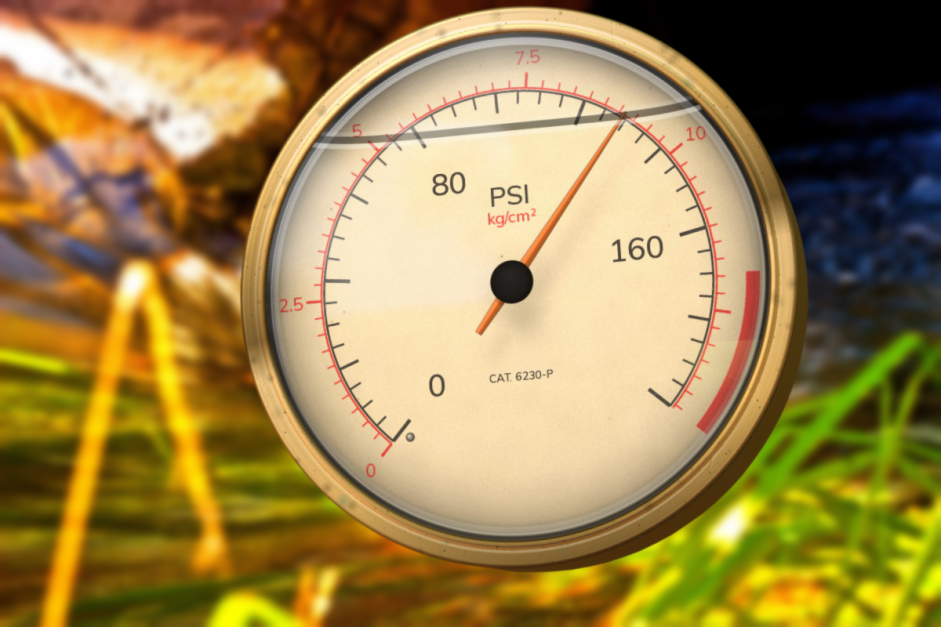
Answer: 130 psi
